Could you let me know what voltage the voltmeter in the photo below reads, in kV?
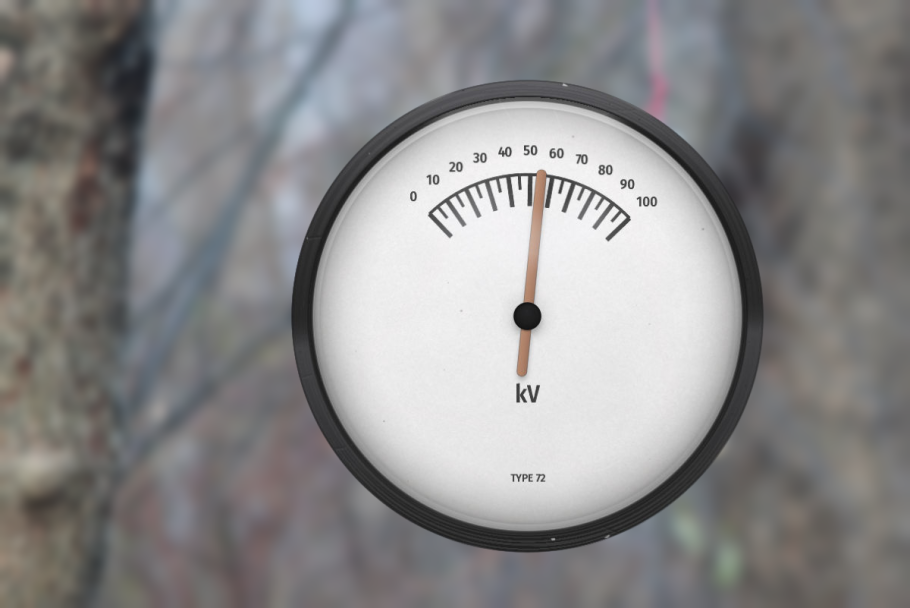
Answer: 55 kV
